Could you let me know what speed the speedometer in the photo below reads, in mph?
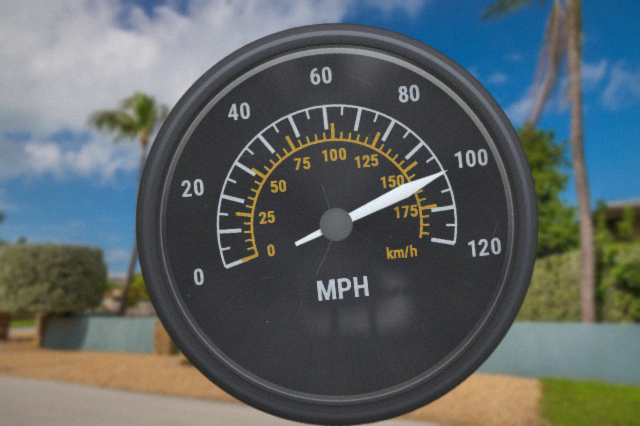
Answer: 100 mph
